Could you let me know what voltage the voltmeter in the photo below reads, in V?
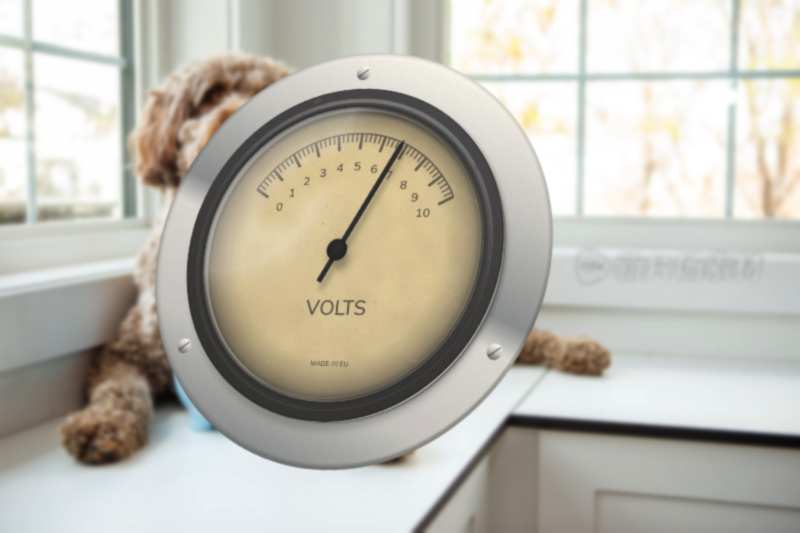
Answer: 7 V
